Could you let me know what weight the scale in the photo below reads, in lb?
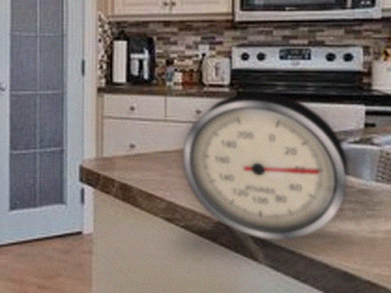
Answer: 40 lb
